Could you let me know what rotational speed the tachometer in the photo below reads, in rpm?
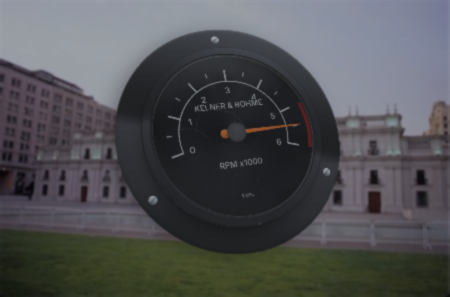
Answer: 5500 rpm
